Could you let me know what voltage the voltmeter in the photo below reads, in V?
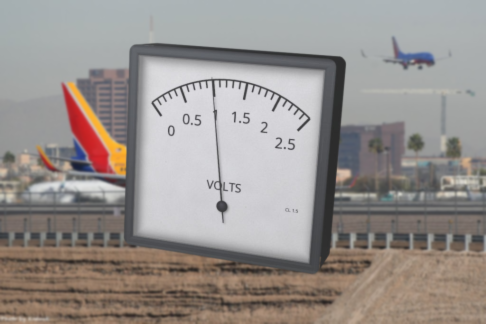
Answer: 1 V
